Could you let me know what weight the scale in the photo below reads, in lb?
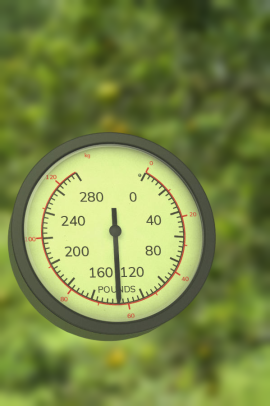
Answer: 140 lb
